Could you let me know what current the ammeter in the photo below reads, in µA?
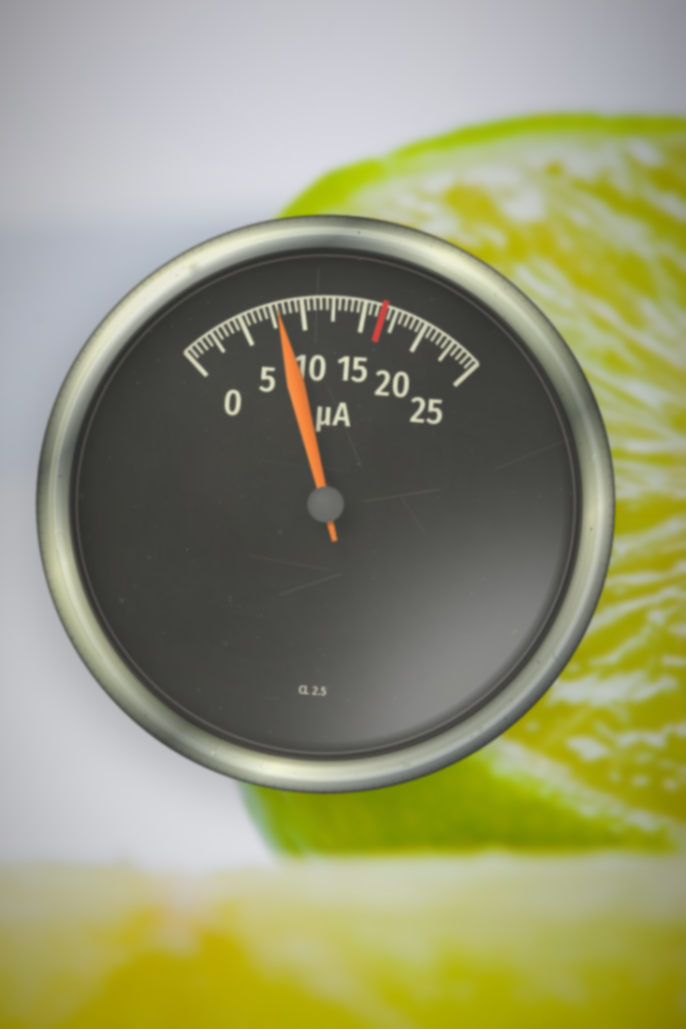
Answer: 8 µA
